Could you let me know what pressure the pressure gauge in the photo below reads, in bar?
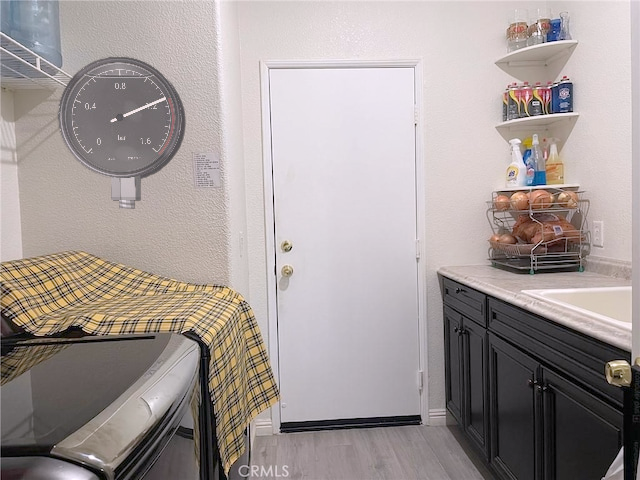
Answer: 1.2 bar
